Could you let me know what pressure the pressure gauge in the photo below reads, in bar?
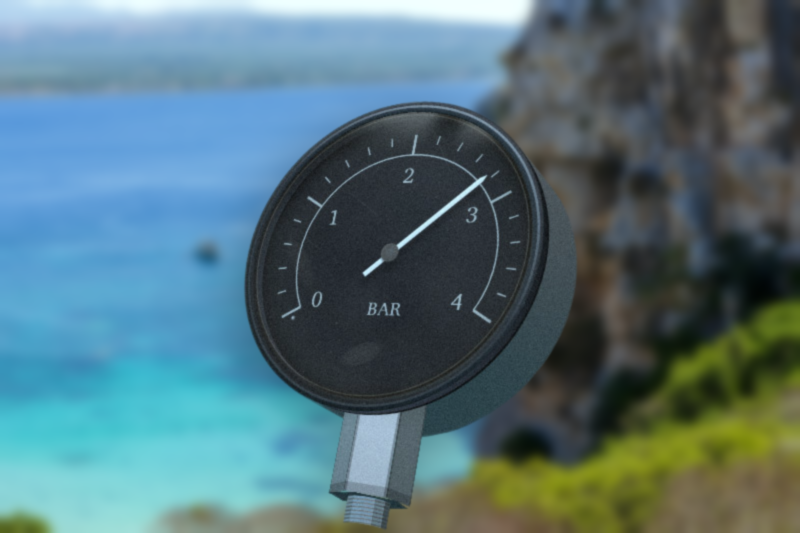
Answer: 2.8 bar
